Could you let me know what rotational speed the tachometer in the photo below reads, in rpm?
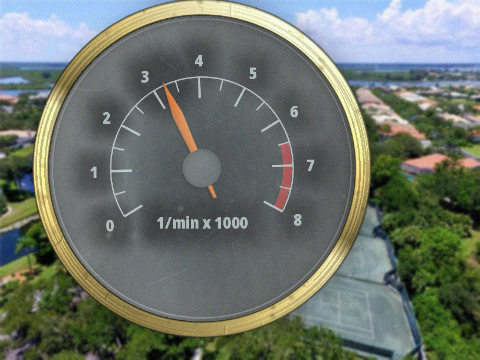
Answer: 3250 rpm
